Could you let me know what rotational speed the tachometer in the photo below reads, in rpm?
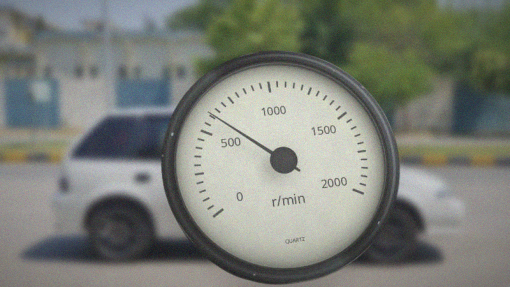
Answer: 600 rpm
